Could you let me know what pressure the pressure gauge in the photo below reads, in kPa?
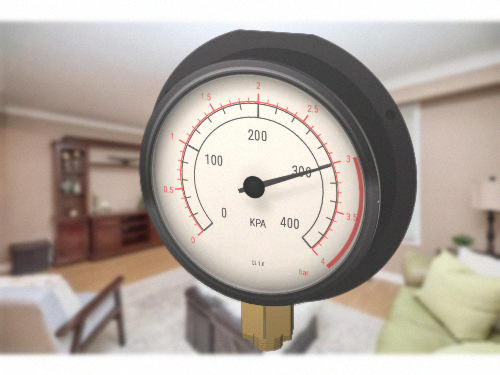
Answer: 300 kPa
